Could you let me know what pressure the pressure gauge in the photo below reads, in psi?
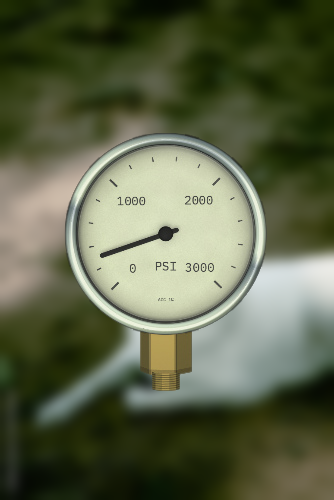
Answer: 300 psi
